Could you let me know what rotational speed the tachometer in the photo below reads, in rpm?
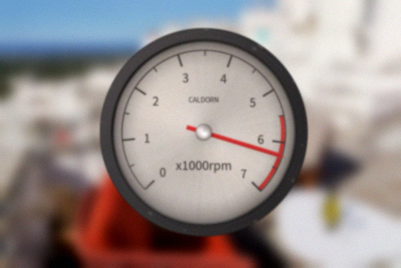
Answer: 6250 rpm
